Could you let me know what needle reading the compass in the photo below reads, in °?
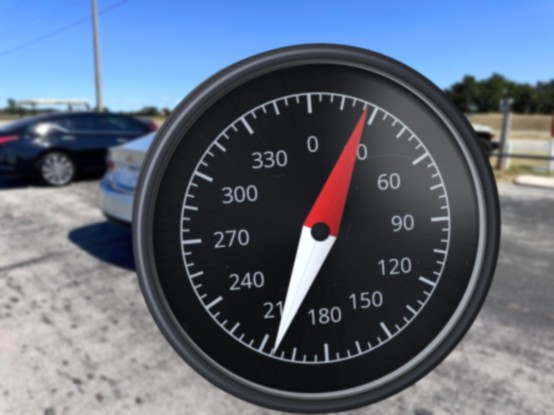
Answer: 25 °
